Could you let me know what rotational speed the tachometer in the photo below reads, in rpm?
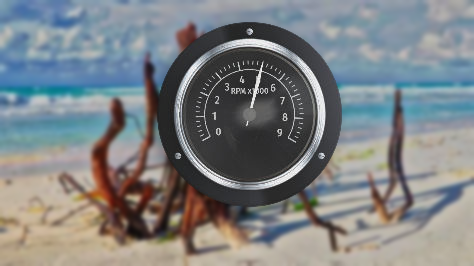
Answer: 5000 rpm
